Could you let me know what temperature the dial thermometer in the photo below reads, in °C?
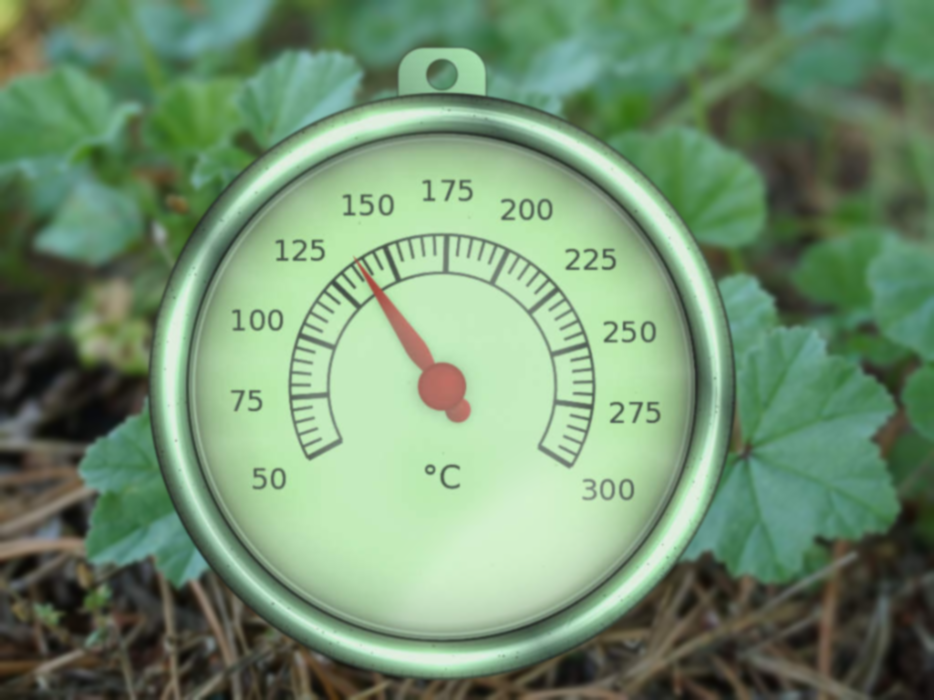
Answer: 137.5 °C
